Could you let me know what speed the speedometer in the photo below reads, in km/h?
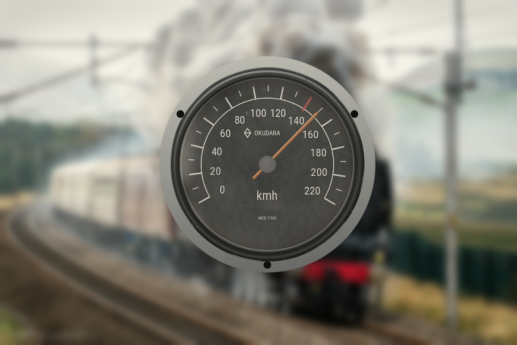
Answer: 150 km/h
